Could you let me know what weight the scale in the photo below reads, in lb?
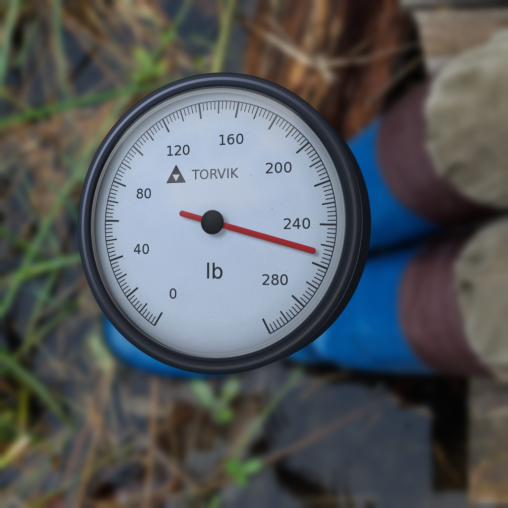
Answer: 254 lb
